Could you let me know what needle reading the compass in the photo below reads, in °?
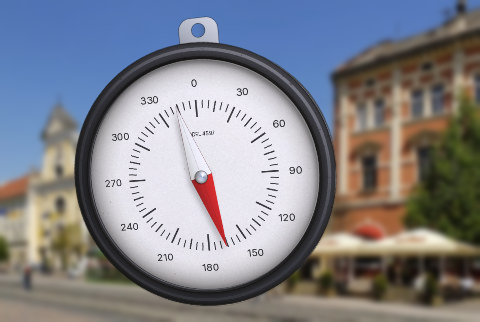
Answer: 165 °
